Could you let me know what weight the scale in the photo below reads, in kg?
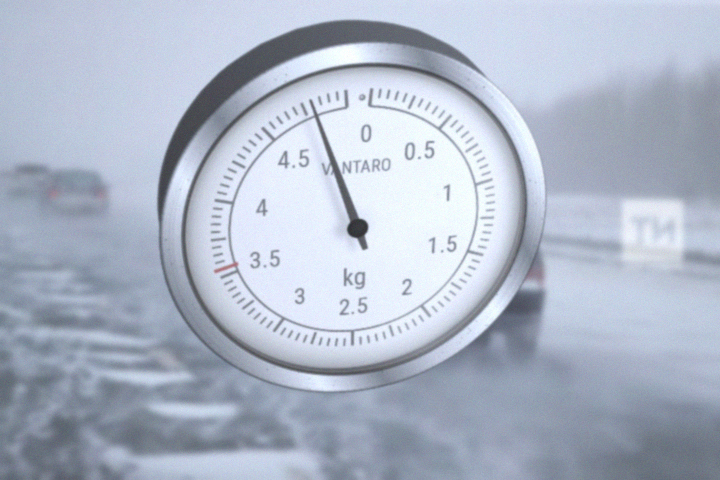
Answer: 4.8 kg
